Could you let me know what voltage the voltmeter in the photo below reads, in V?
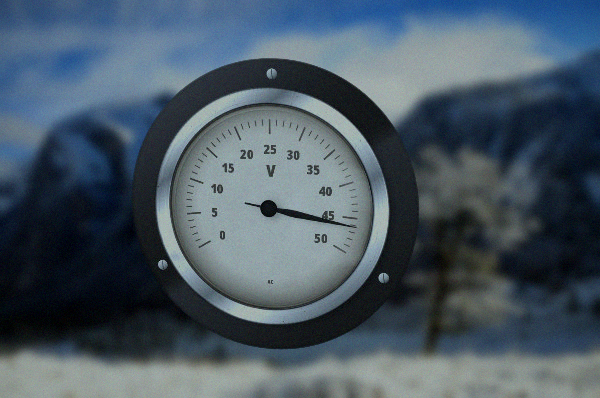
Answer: 46 V
